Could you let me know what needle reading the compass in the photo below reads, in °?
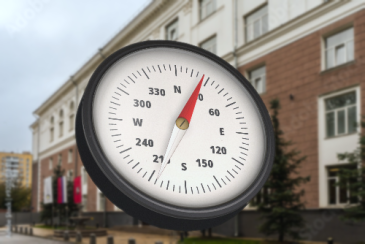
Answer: 25 °
